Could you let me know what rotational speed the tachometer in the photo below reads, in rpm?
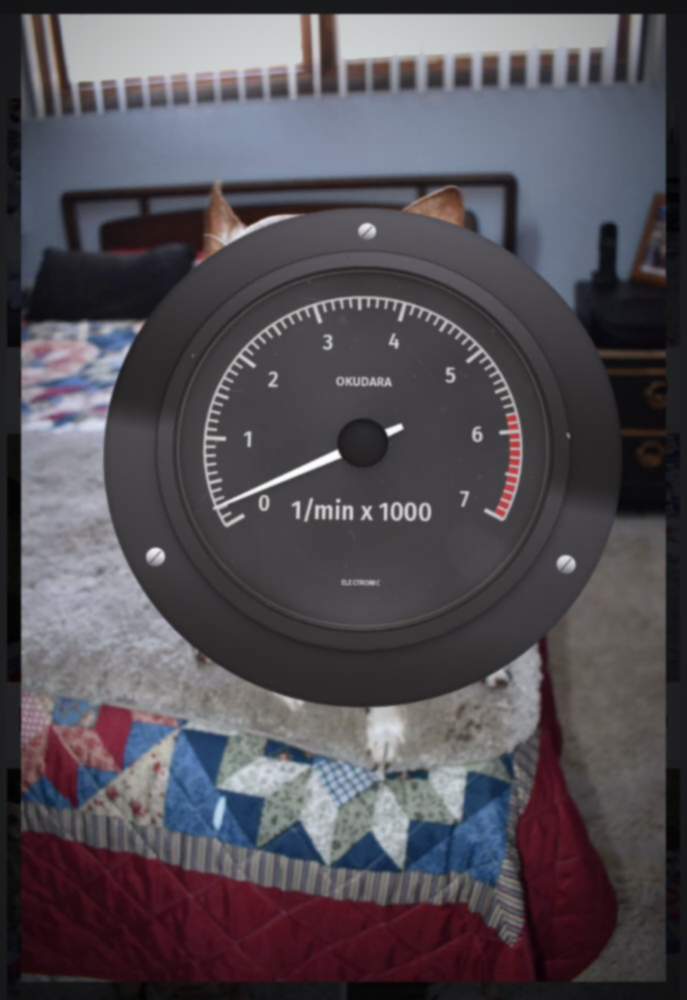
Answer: 200 rpm
